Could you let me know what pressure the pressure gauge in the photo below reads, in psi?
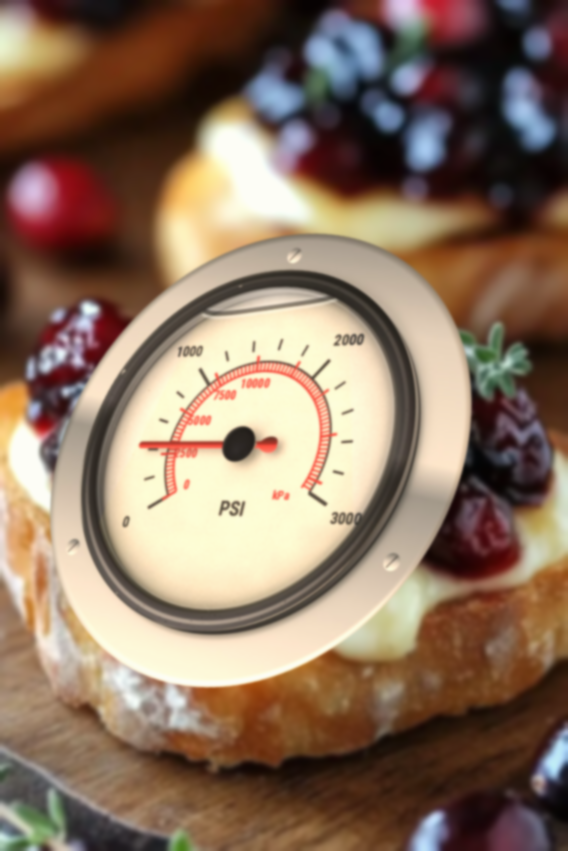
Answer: 400 psi
